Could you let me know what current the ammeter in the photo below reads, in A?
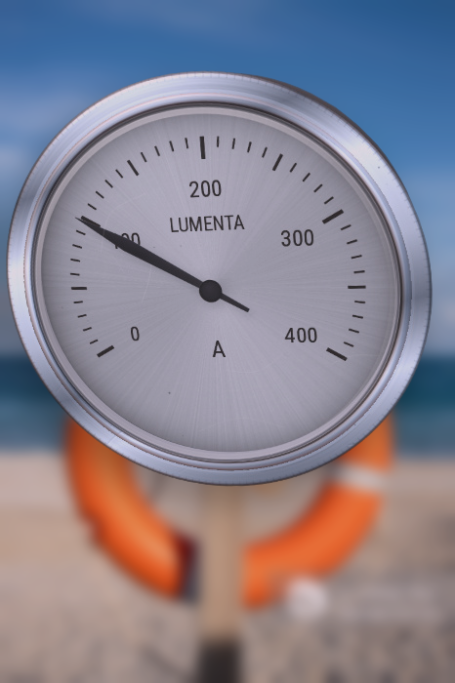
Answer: 100 A
